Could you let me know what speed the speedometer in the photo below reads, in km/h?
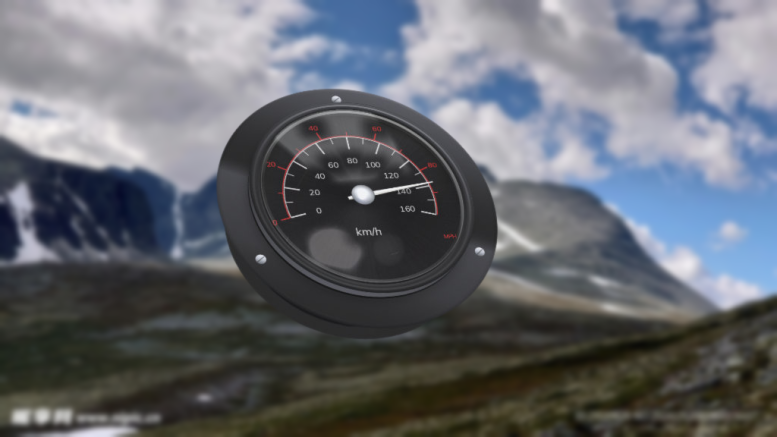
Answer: 140 km/h
